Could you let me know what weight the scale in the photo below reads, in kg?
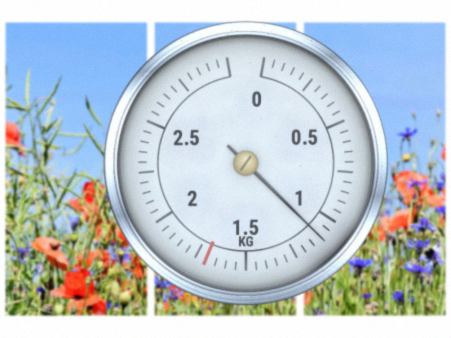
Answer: 1.1 kg
